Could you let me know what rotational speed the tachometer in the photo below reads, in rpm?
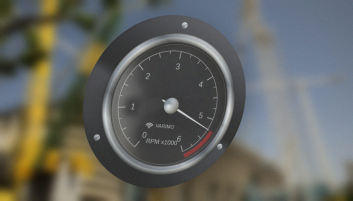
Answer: 5250 rpm
